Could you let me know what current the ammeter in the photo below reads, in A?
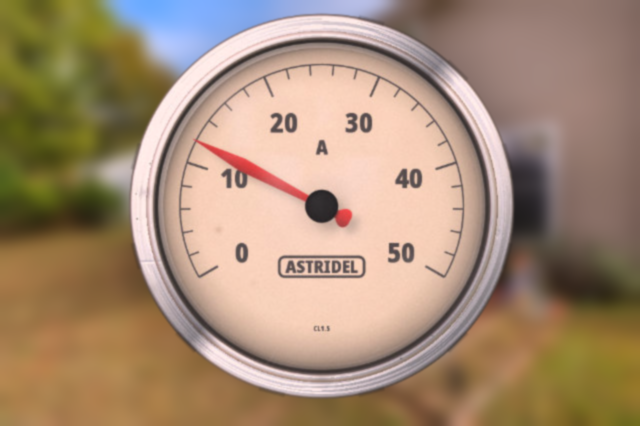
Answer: 12 A
